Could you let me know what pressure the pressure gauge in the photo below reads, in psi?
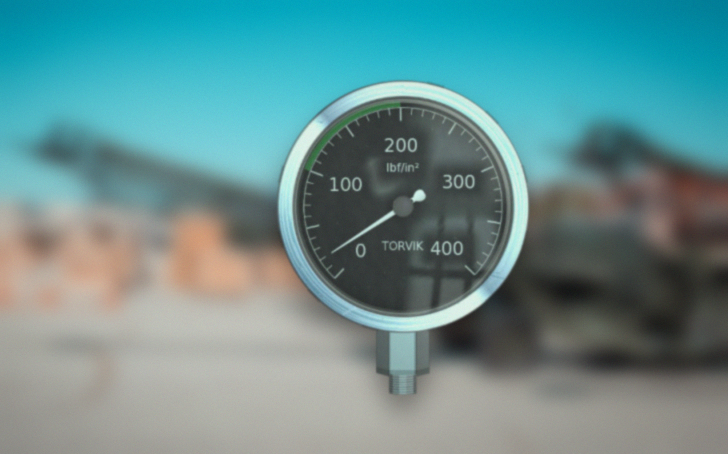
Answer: 20 psi
